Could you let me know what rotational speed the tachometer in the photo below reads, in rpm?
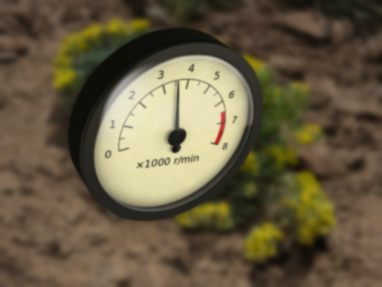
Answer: 3500 rpm
